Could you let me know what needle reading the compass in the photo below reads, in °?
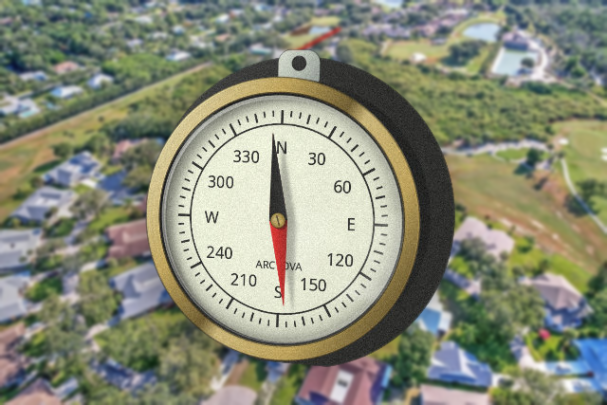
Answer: 175 °
